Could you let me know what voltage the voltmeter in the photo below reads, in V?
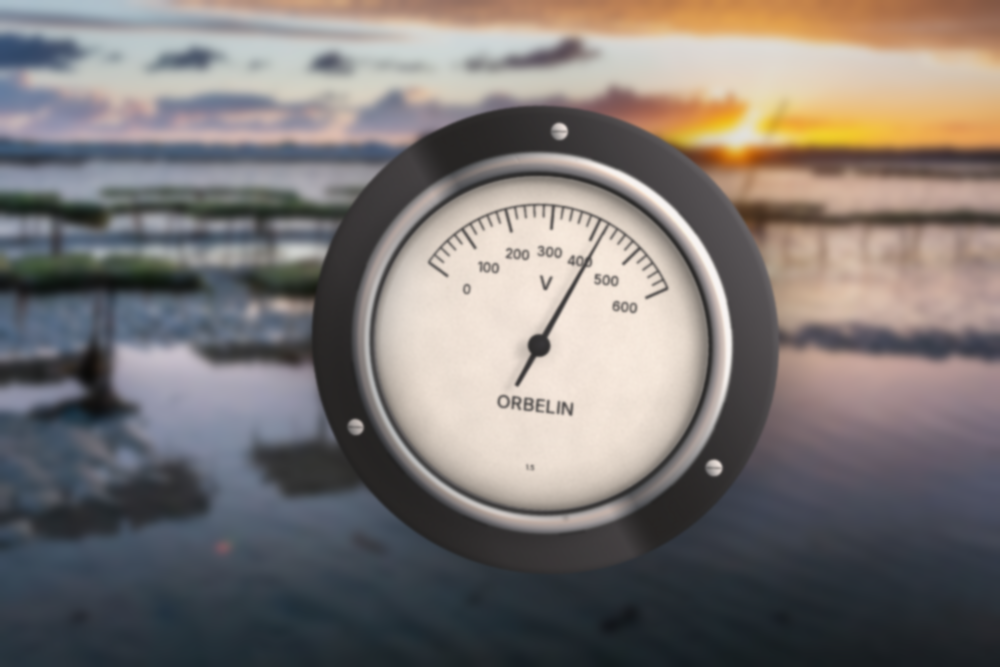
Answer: 420 V
